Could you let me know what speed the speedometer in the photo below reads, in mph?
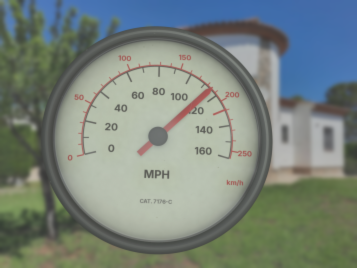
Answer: 115 mph
